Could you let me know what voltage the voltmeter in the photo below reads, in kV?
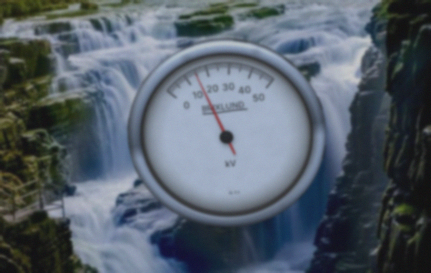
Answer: 15 kV
